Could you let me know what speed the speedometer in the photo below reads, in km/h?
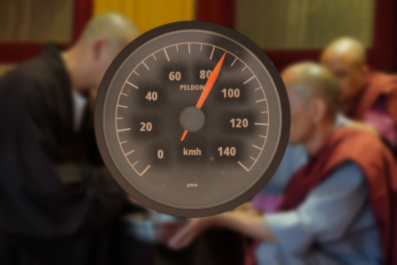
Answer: 85 km/h
